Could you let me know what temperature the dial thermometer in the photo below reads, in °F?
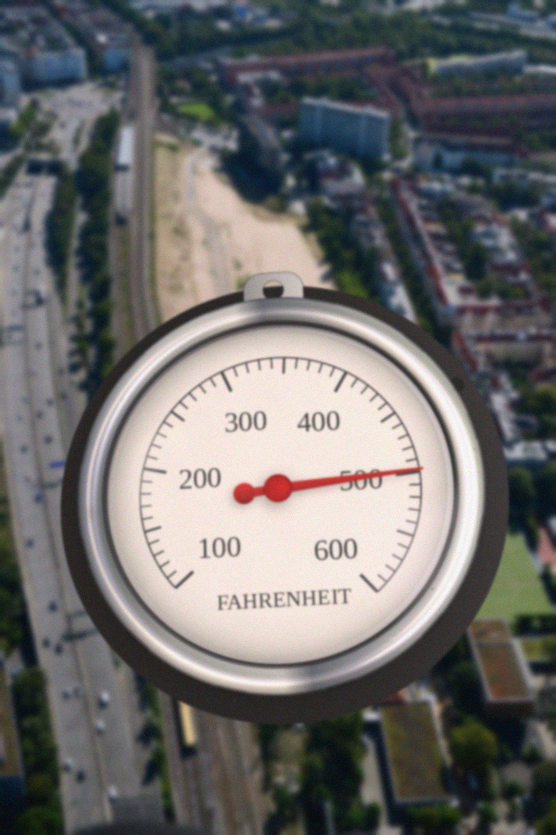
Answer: 500 °F
